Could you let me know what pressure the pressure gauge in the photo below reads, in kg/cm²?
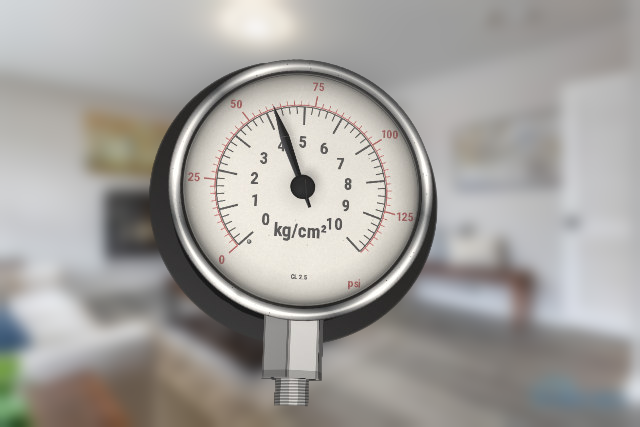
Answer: 4.2 kg/cm²
